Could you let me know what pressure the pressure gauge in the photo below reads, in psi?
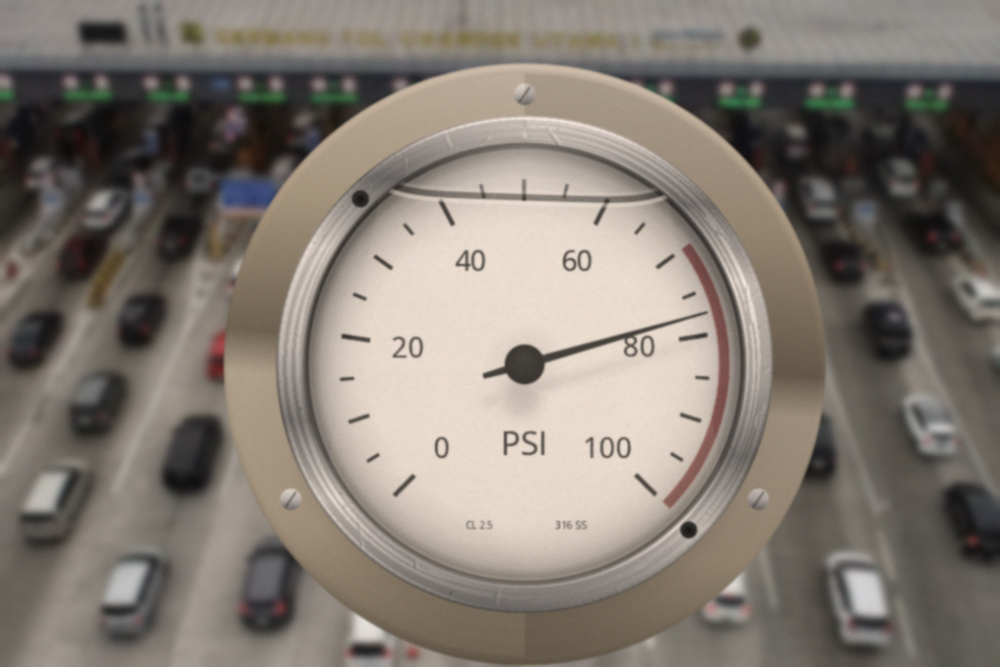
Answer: 77.5 psi
